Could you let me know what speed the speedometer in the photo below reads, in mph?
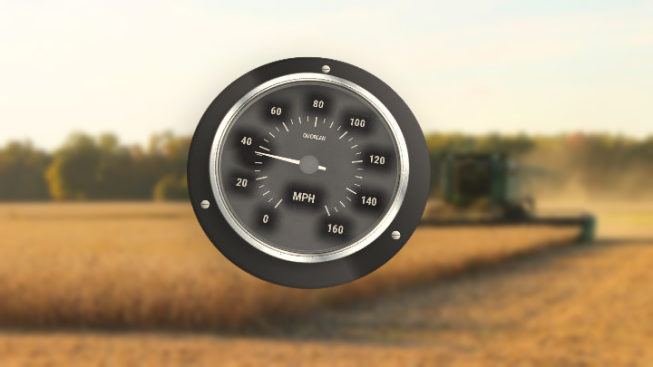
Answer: 35 mph
